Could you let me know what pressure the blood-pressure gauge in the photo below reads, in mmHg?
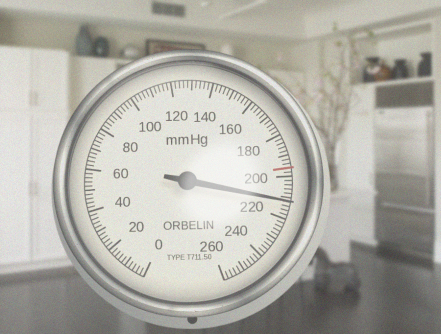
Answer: 212 mmHg
